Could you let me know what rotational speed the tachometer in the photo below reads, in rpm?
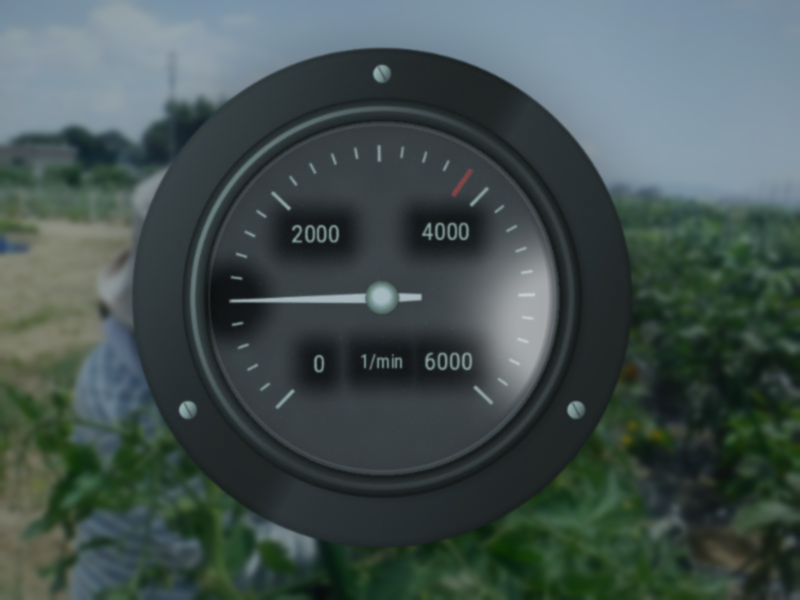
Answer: 1000 rpm
